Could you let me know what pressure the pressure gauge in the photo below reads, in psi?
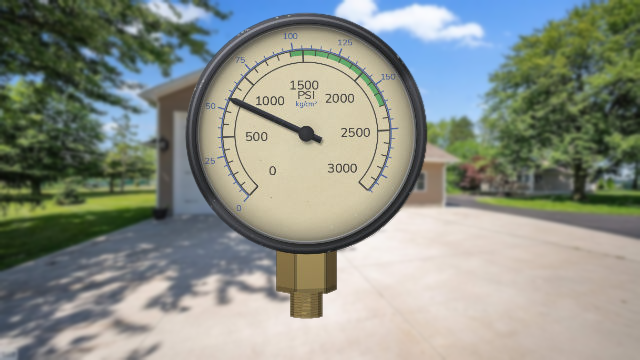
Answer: 800 psi
